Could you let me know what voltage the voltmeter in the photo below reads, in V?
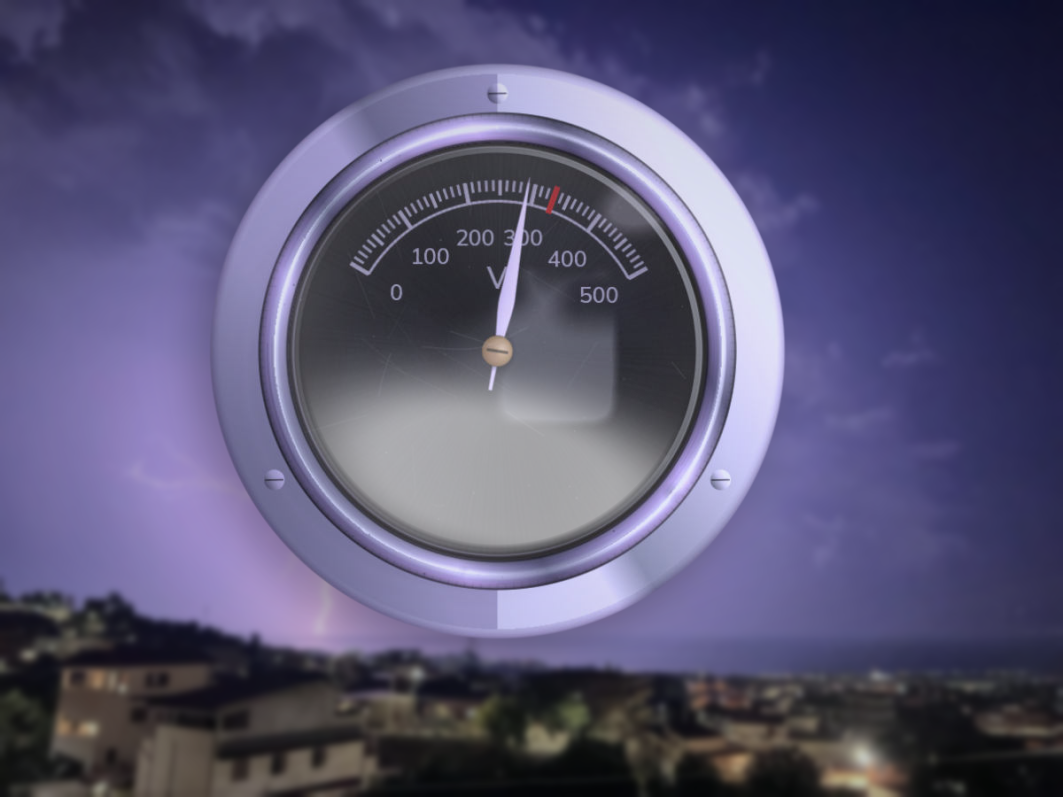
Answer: 290 V
